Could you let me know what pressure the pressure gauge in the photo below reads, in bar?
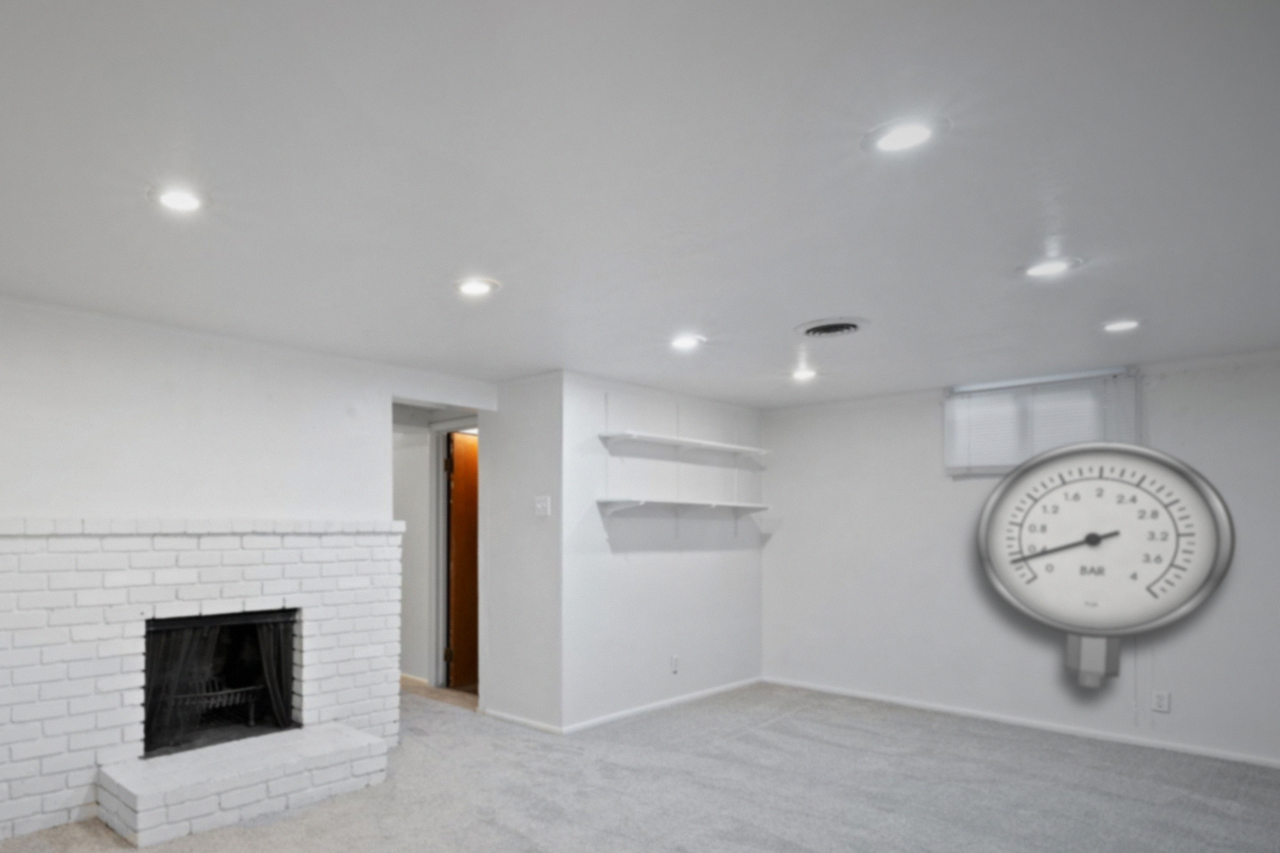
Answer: 0.3 bar
